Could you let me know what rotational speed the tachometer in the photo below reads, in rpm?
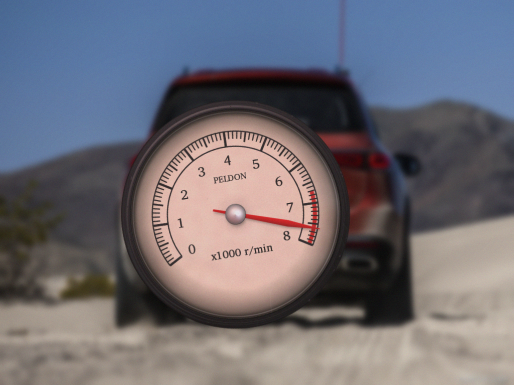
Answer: 7600 rpm
